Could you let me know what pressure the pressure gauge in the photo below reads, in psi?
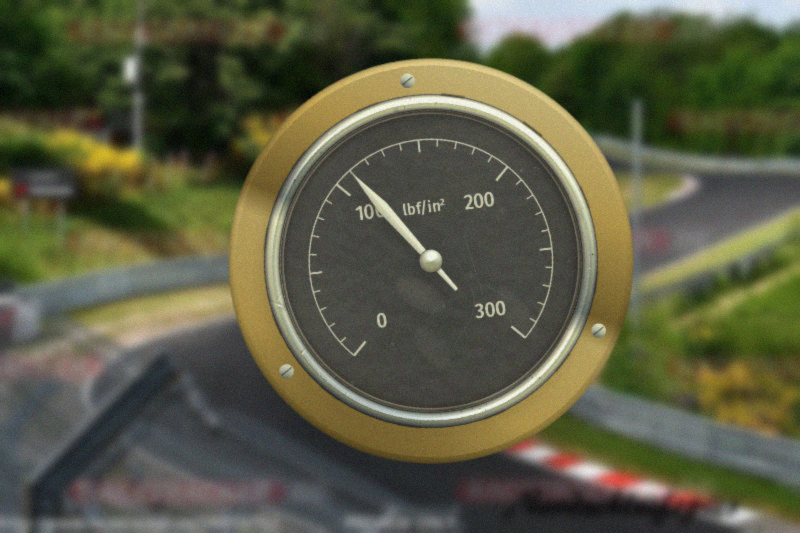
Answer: 110 psi
